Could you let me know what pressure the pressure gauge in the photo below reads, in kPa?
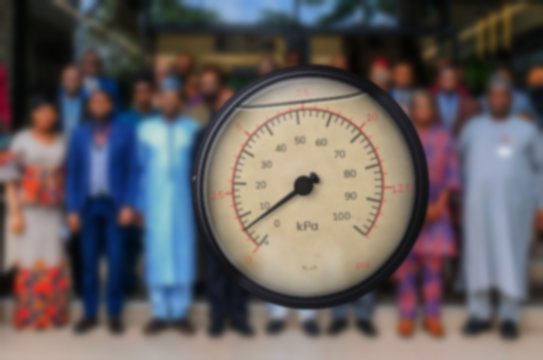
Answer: 6 kPa
